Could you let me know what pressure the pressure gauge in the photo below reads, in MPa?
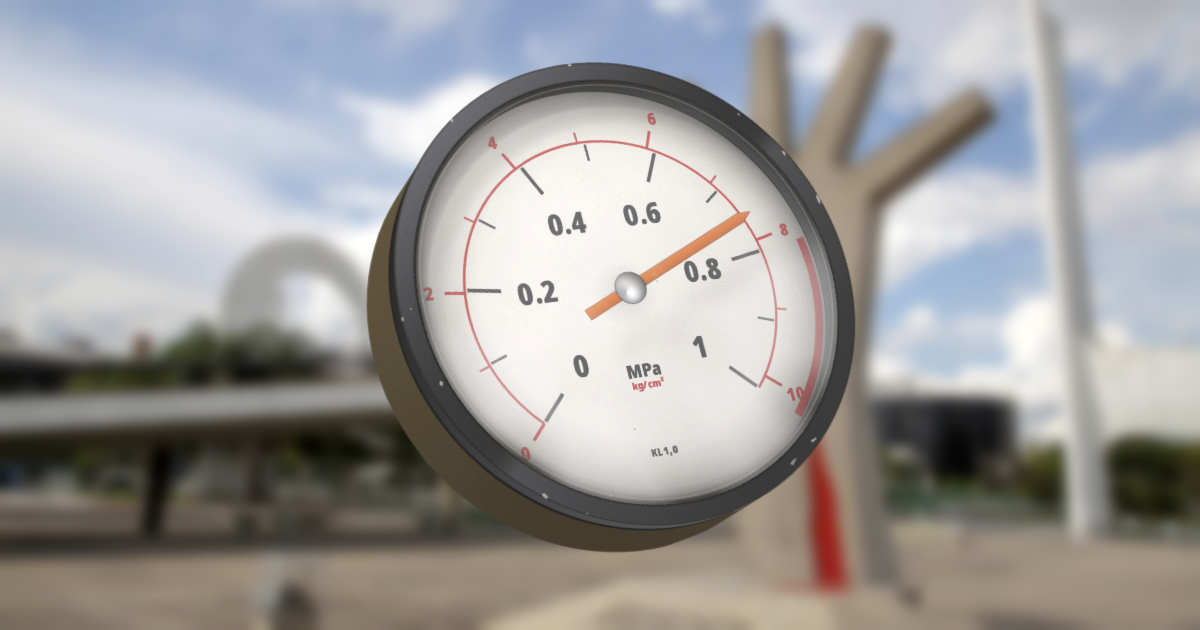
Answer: 0.75 MPa
